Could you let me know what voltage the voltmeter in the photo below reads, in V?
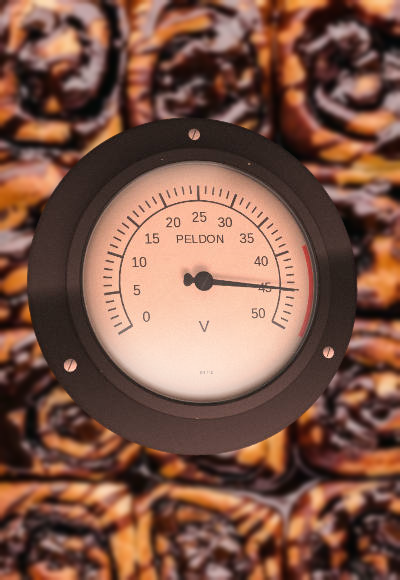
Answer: 45 V
